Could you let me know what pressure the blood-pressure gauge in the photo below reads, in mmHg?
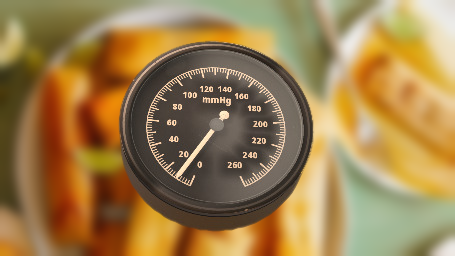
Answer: 10 mmHg
